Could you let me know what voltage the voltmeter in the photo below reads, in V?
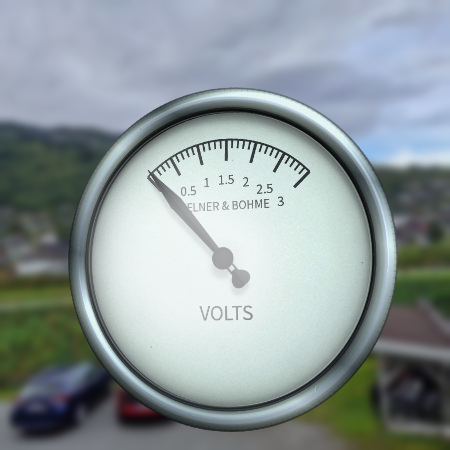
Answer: 0.1 V
